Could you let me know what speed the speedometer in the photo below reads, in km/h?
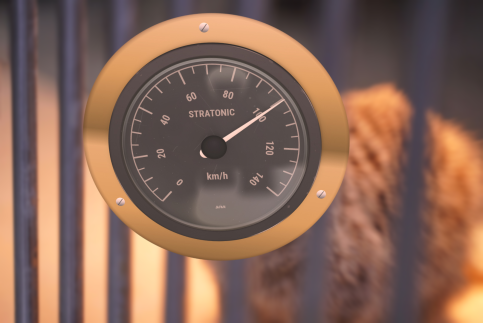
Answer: 100 km/h
